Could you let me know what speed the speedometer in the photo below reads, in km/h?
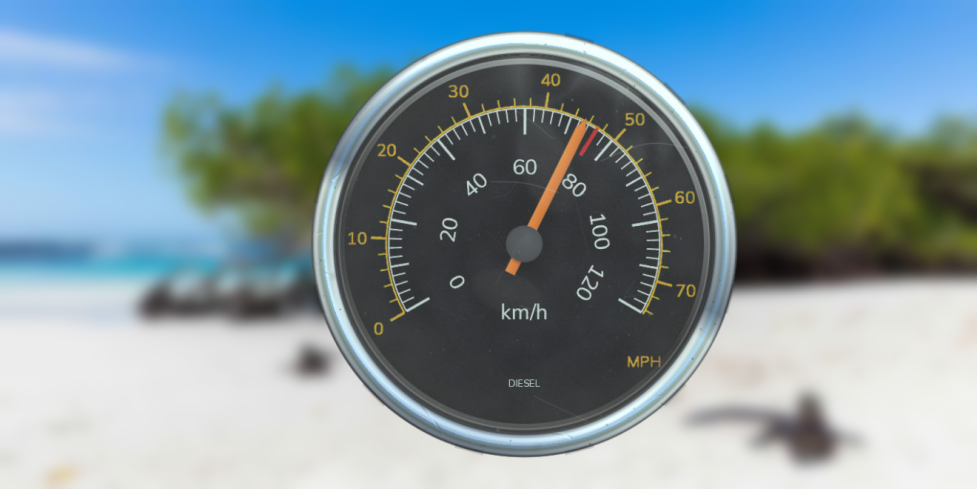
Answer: 73 km/h
